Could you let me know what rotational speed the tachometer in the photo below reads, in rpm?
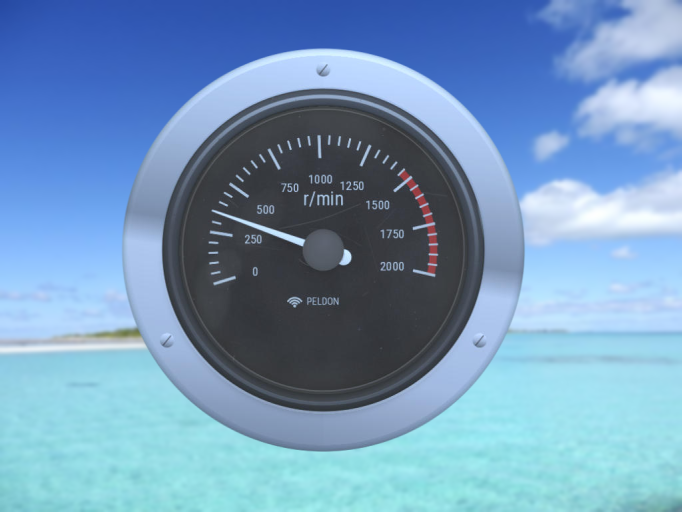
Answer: 350 rpm
